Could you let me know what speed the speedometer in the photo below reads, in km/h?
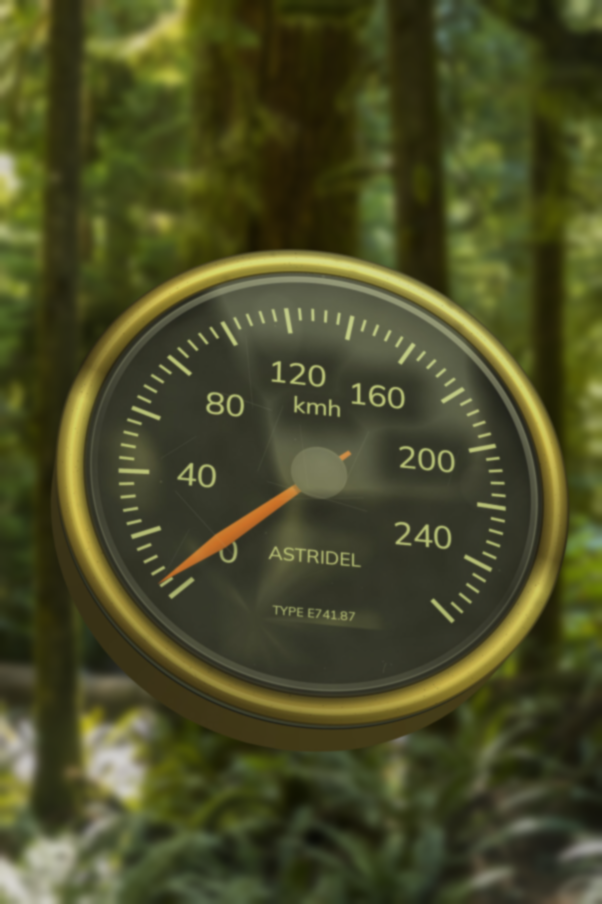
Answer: 4 km/h
